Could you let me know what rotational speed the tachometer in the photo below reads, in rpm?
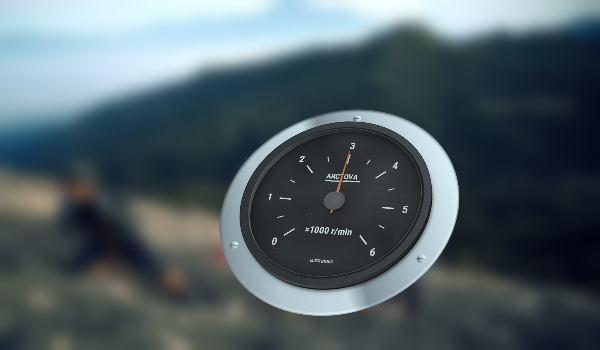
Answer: 3000 rpm
